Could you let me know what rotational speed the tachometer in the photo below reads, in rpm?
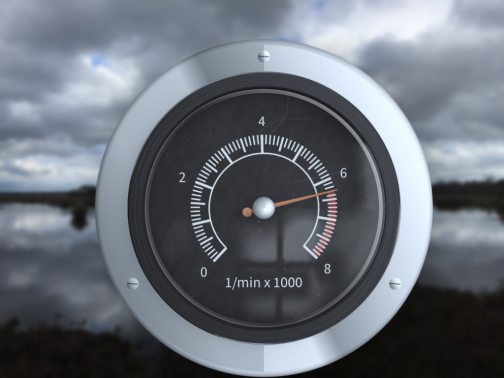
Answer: 6300 rpm
